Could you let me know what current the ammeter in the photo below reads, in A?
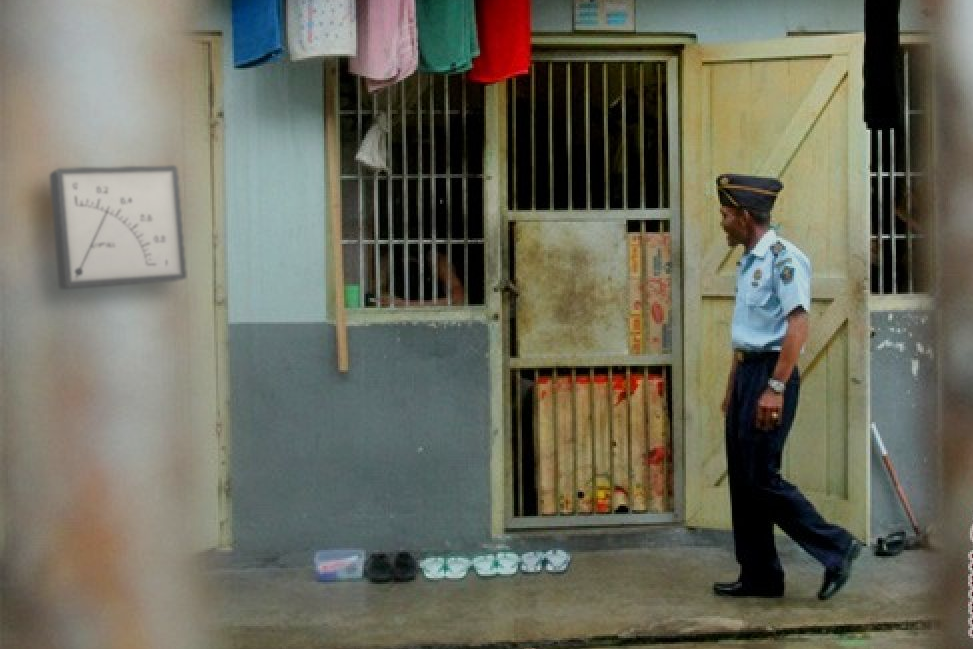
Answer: 0.3 A
